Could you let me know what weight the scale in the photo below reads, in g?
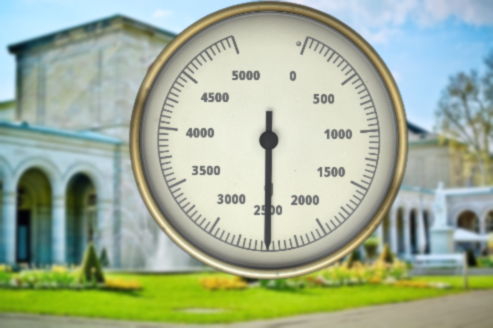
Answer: 2500 g
